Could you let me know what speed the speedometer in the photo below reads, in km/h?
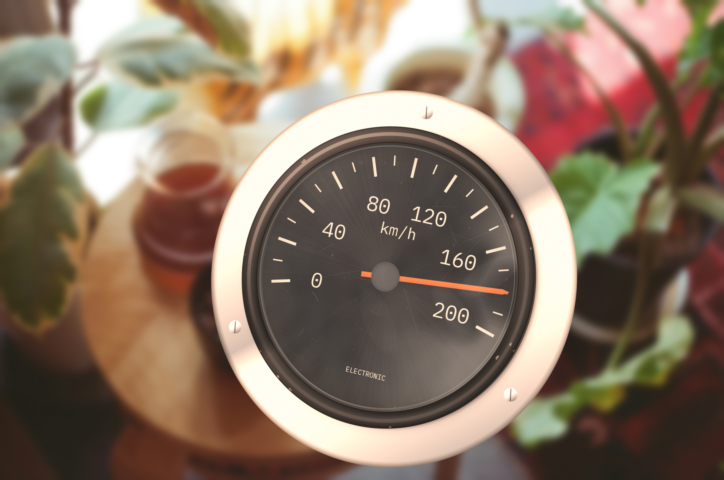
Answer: 180 km/h
